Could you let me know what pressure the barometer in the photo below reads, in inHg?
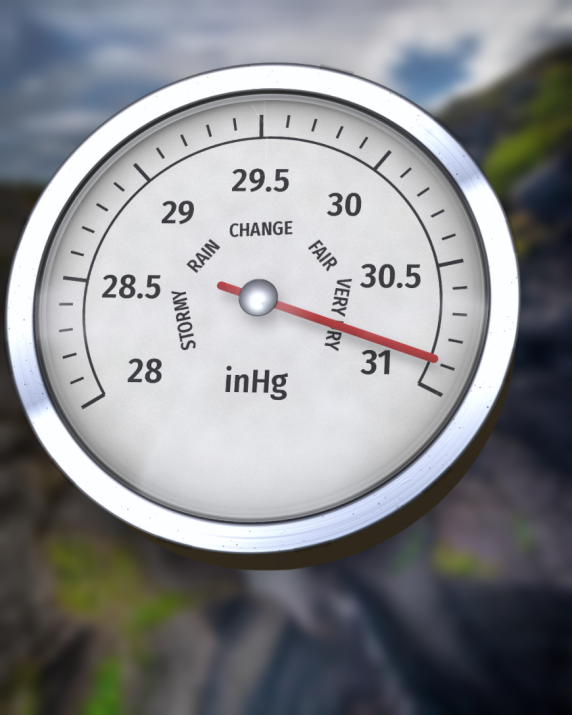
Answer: 30.9 inHg
